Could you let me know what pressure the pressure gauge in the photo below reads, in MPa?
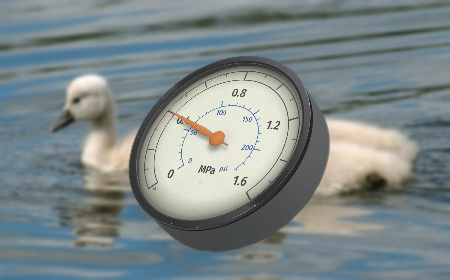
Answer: 0.4 MPa
